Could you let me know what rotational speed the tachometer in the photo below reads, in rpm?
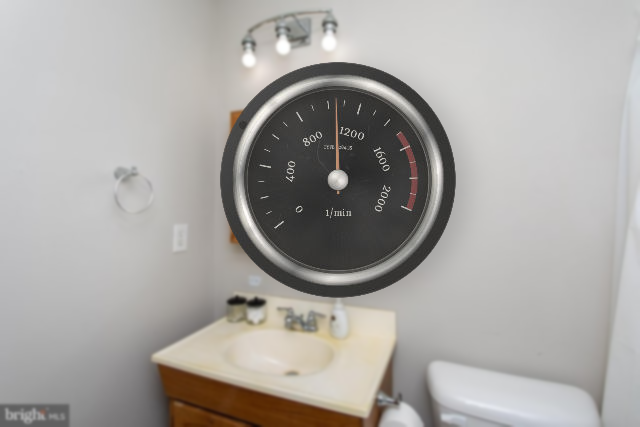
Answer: 1050 rpm
